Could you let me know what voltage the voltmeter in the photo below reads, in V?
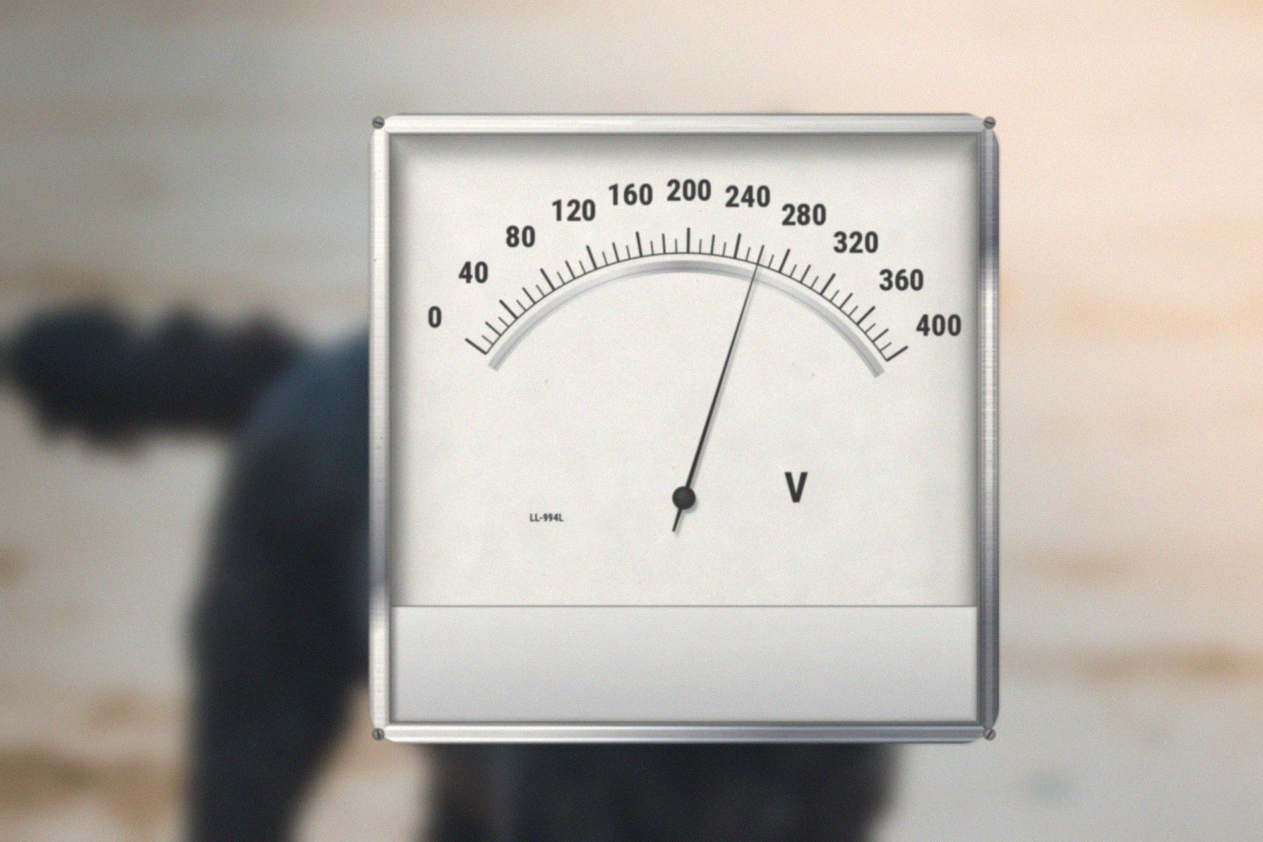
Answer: 260 V
